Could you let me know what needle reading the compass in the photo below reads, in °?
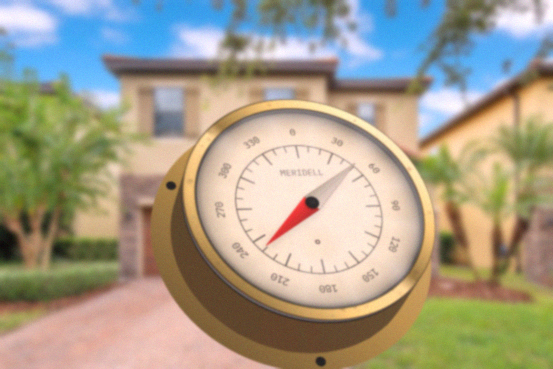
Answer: 230 °
